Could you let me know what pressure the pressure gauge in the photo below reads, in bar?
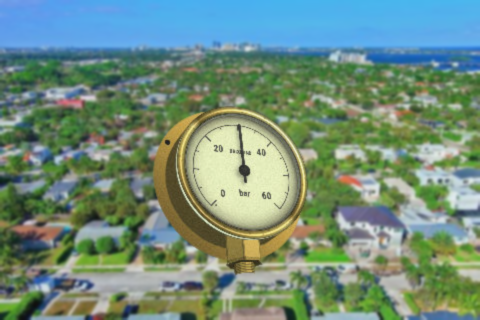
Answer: 30 bar
